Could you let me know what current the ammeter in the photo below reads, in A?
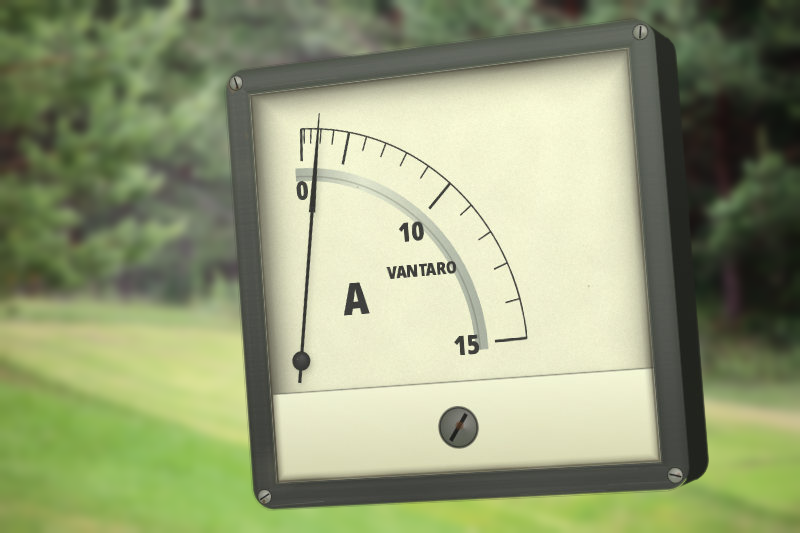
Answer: 3 A
